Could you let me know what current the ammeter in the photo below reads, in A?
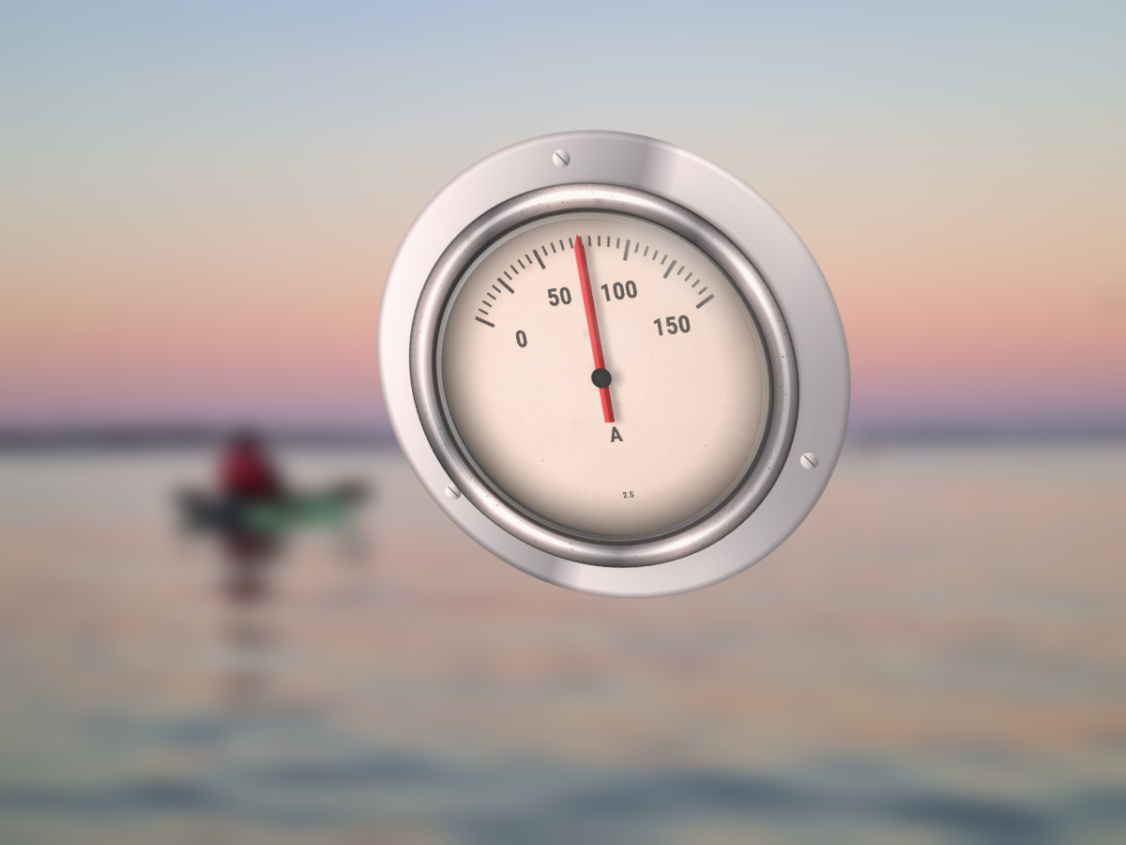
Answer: 75 A
